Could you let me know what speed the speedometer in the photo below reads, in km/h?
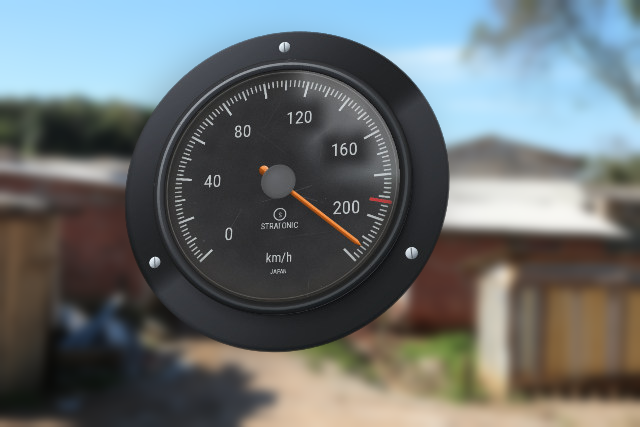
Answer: 214 km/h
